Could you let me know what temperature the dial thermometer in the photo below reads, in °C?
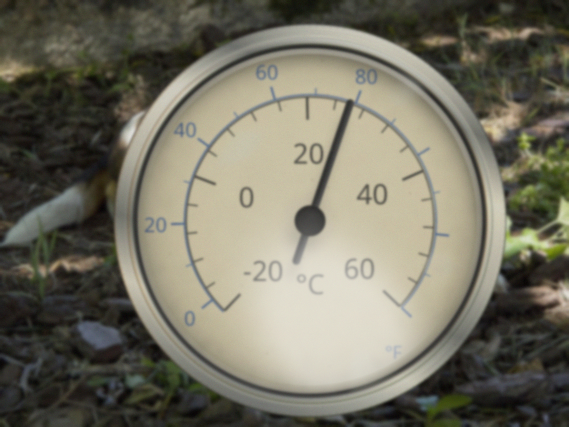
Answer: 26 °C
